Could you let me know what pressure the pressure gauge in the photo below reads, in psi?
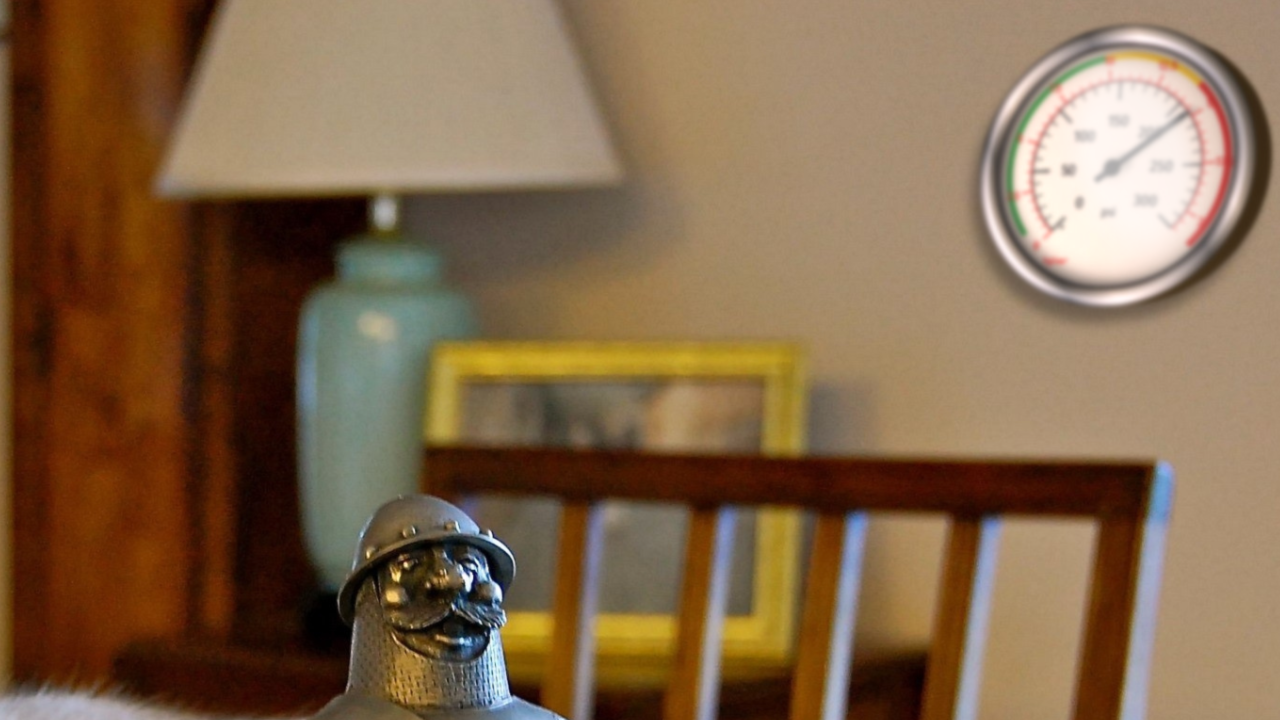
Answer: 210 psi
